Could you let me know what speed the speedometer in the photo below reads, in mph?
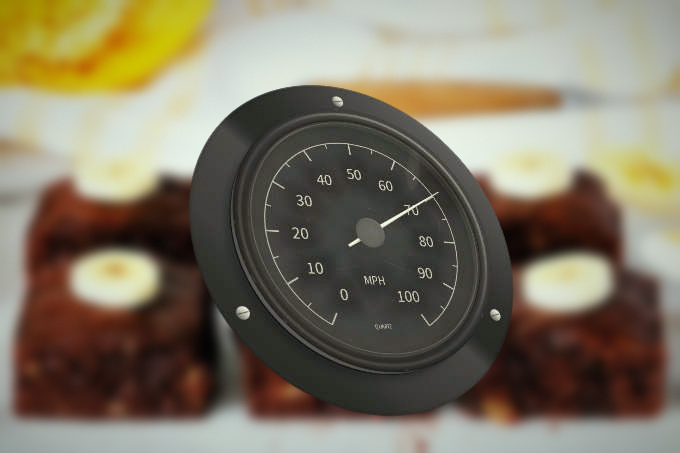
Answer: 70 mph
